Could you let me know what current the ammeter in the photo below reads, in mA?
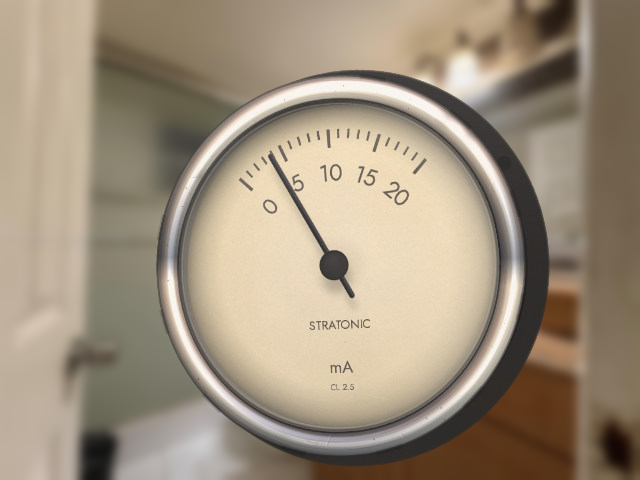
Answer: 4 mA
